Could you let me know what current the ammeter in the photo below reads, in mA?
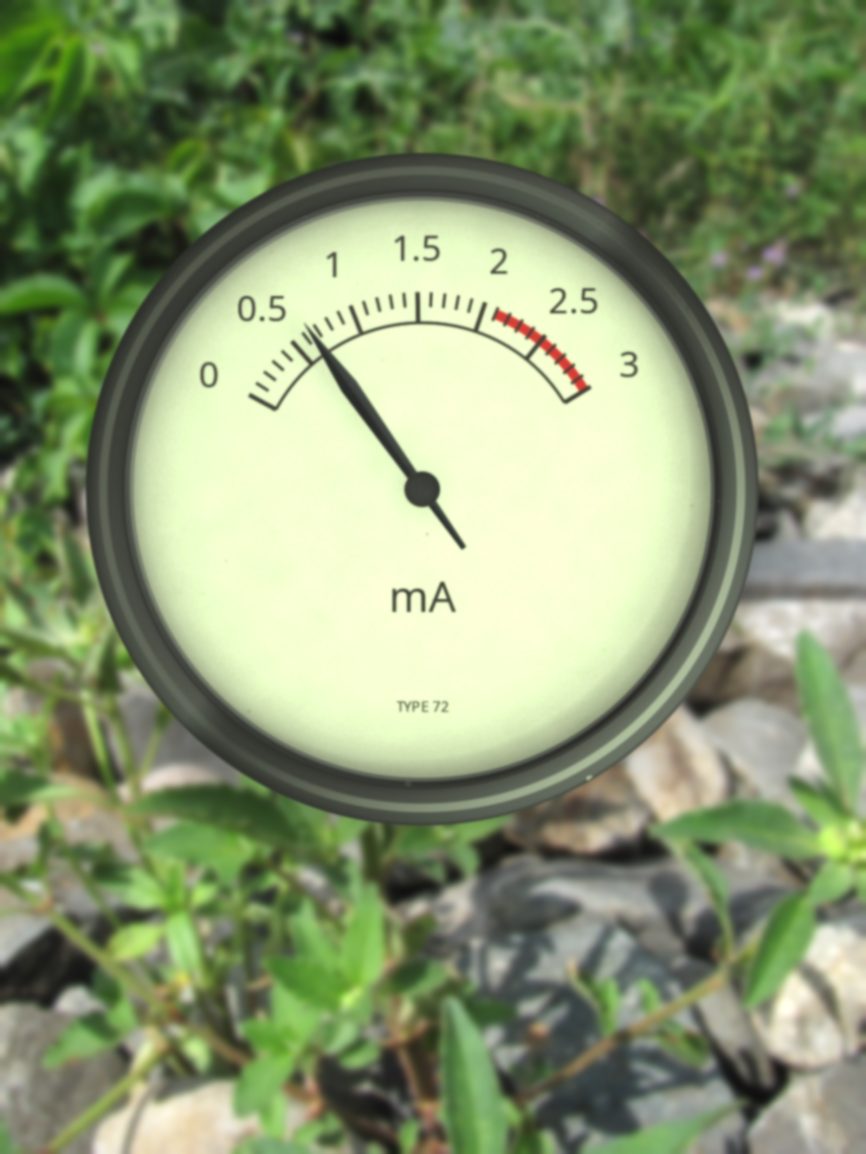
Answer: 0.65 mA
